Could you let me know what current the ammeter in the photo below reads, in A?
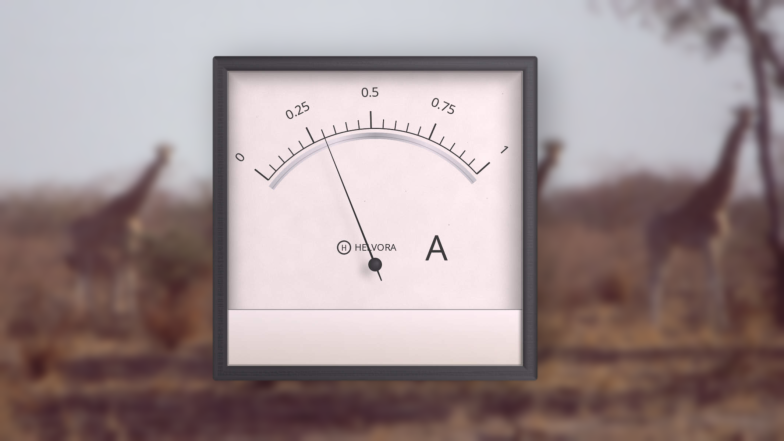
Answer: 0.3 A
